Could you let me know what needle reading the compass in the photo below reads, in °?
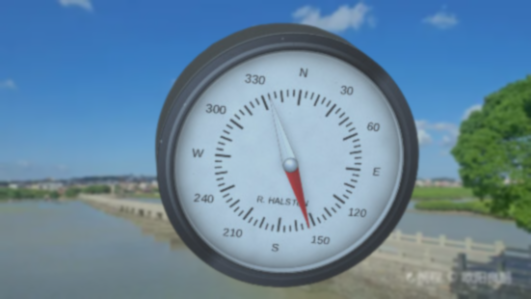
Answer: 155 °
